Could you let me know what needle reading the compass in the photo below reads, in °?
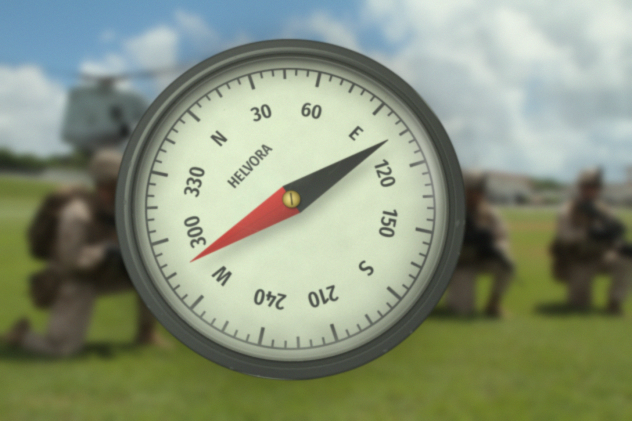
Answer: 285 °
